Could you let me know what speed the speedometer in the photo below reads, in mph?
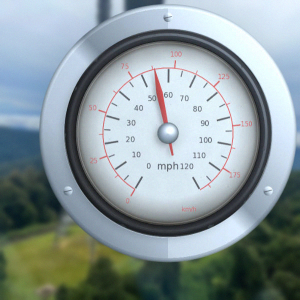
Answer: 55 mph
